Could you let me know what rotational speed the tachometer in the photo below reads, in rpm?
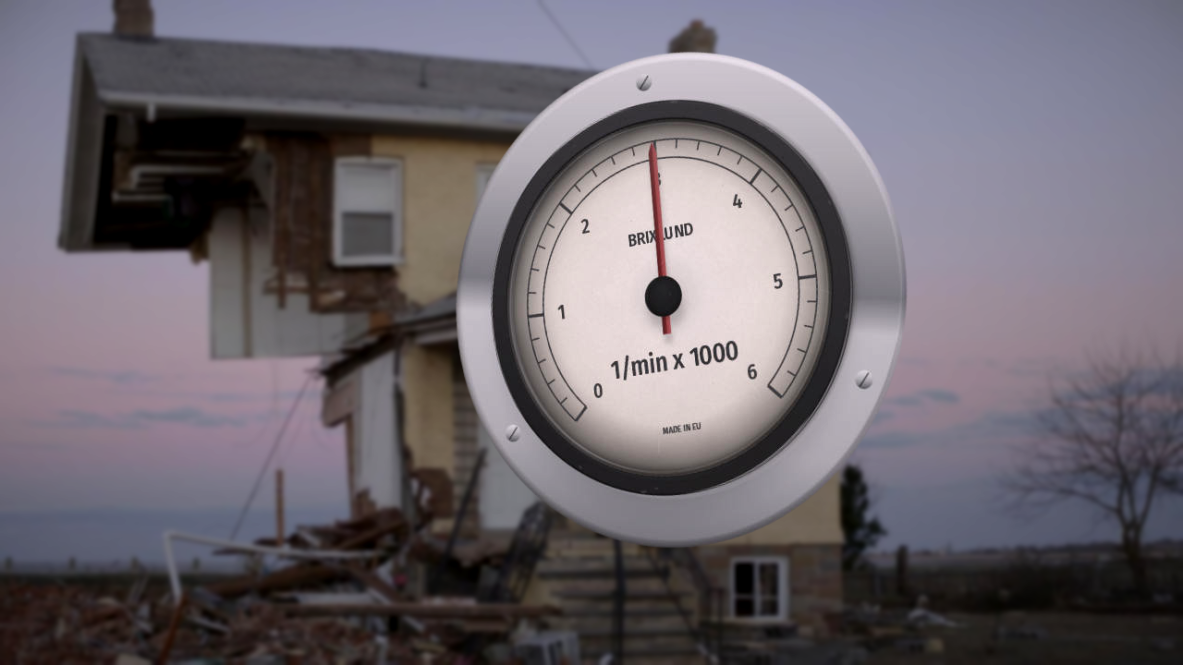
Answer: 3000 rpm
